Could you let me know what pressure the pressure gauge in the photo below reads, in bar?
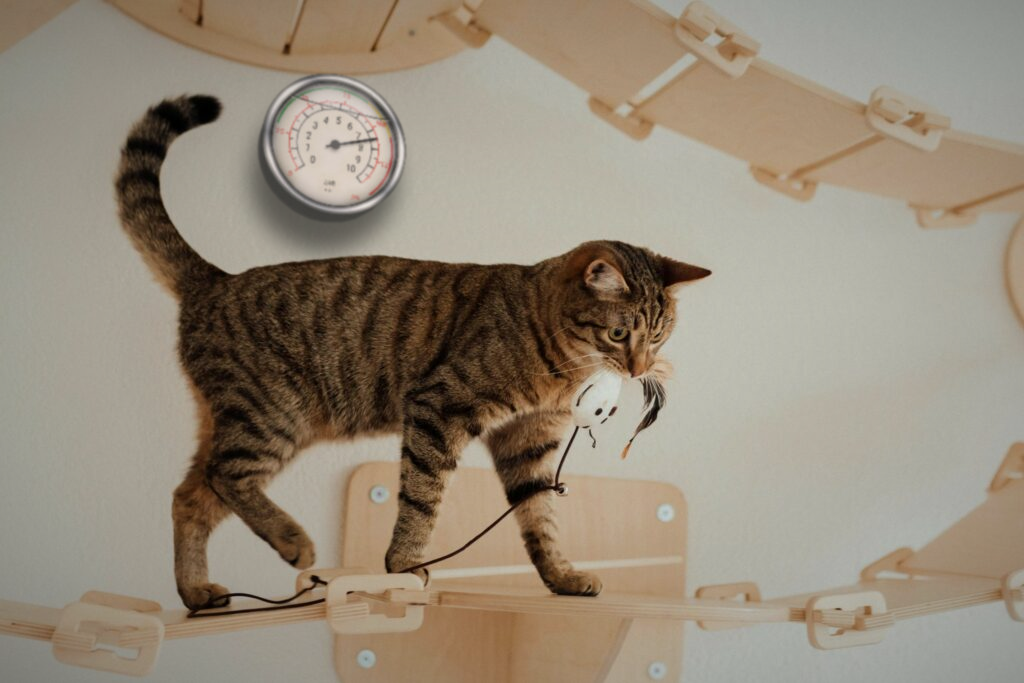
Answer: 7.5 bar
